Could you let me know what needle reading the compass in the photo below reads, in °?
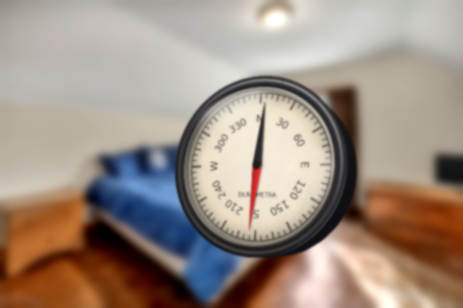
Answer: 185 °
